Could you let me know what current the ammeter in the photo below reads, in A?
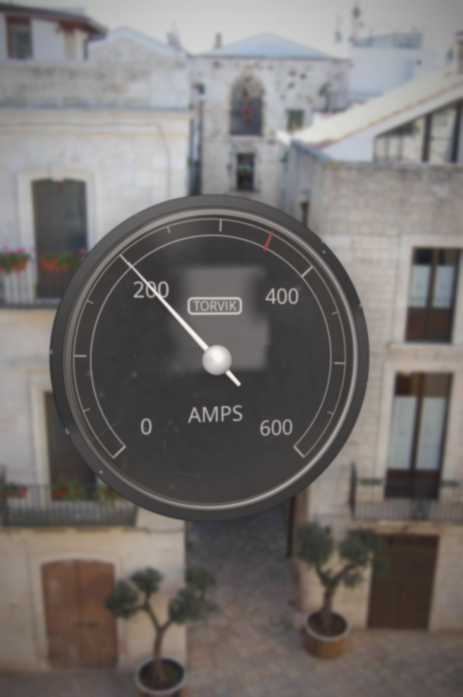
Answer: 200 A
